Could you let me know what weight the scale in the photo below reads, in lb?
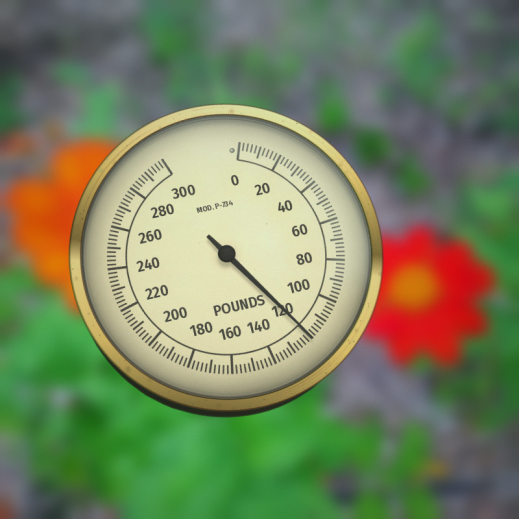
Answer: 120 lb
